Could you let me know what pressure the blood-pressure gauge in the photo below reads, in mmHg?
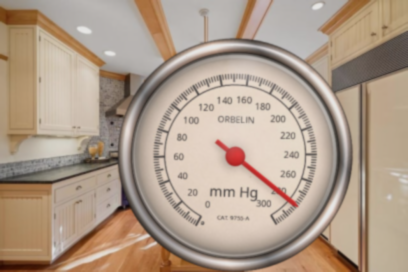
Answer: 280 mmHg
